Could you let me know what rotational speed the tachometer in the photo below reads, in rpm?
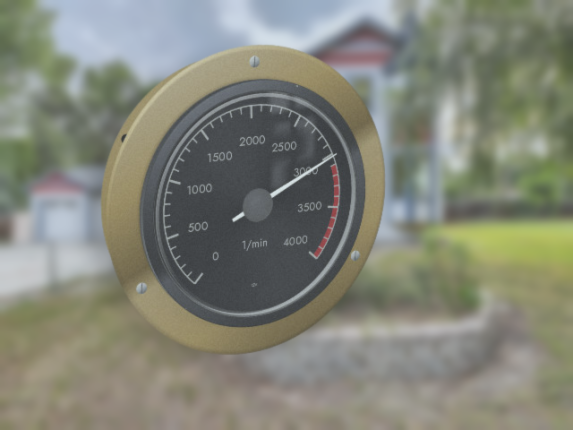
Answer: 3000 rpm
